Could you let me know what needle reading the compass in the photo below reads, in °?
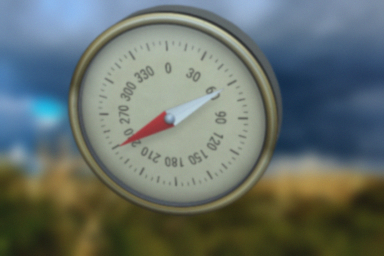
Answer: 240 °
